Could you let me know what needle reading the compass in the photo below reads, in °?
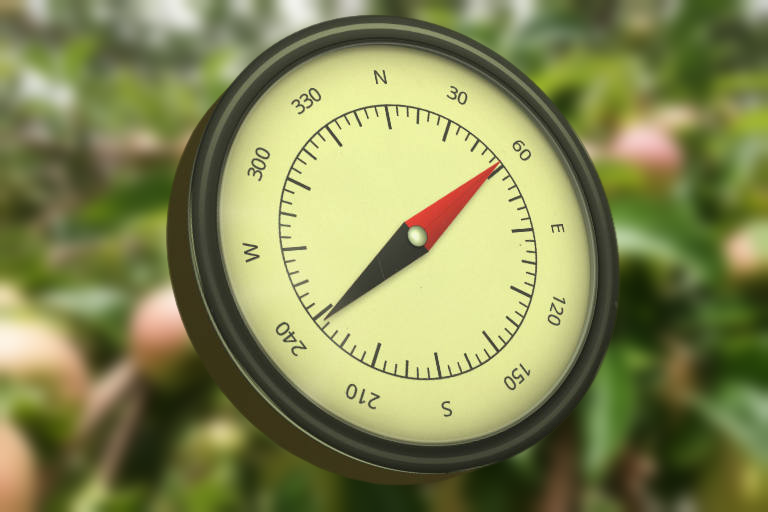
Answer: 57.5 °
